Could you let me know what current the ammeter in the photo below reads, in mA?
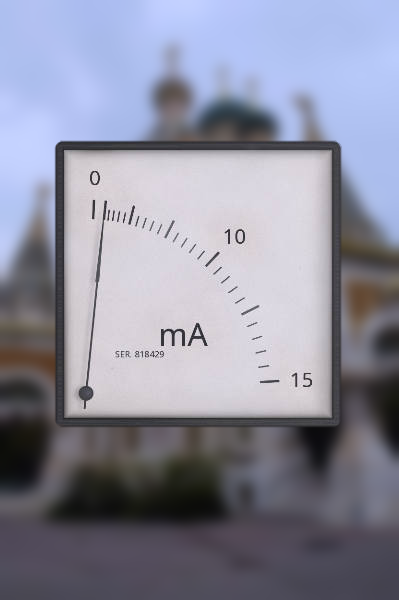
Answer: 2.5 mA
